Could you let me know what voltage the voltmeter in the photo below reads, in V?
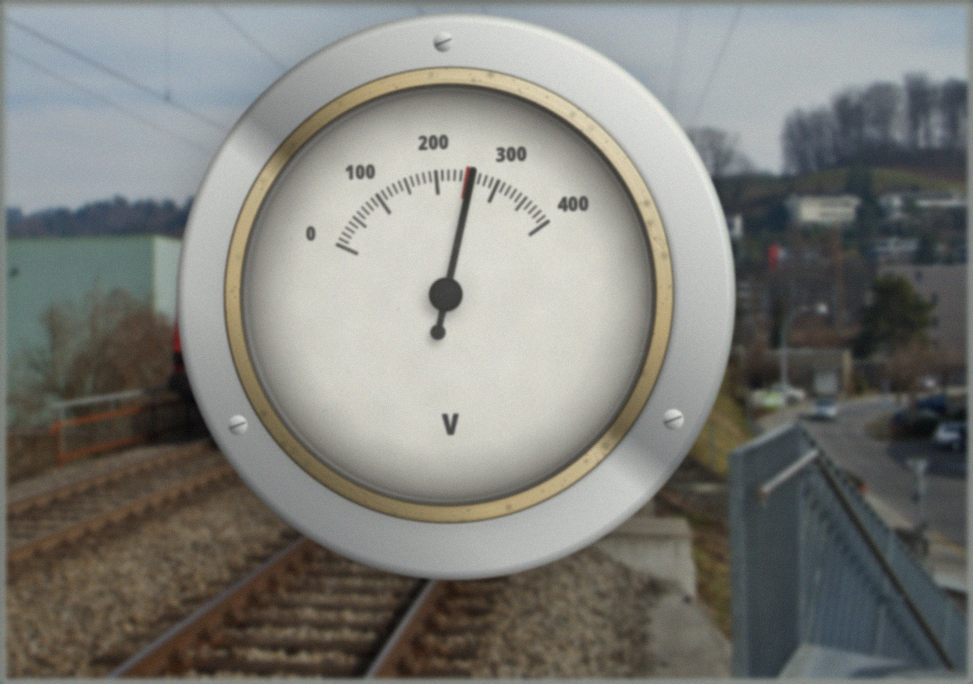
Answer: 260 V
